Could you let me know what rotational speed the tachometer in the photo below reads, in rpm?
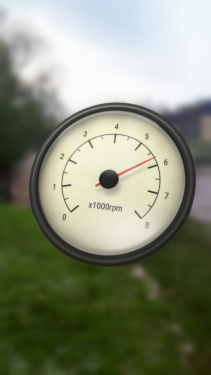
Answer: 5750 rpm
